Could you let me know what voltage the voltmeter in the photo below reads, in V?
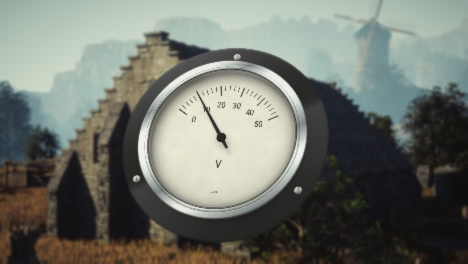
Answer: 10 V
